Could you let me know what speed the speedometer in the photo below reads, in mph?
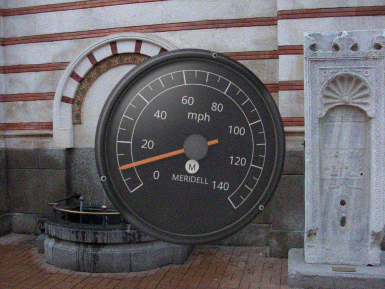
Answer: 10 mph
